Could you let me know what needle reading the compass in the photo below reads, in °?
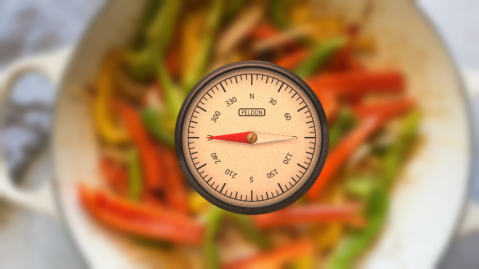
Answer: 270 °
